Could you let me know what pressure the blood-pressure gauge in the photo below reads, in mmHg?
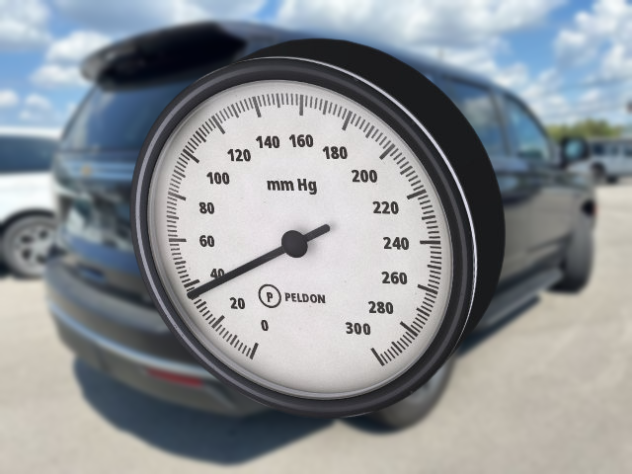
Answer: 36 mmHg
